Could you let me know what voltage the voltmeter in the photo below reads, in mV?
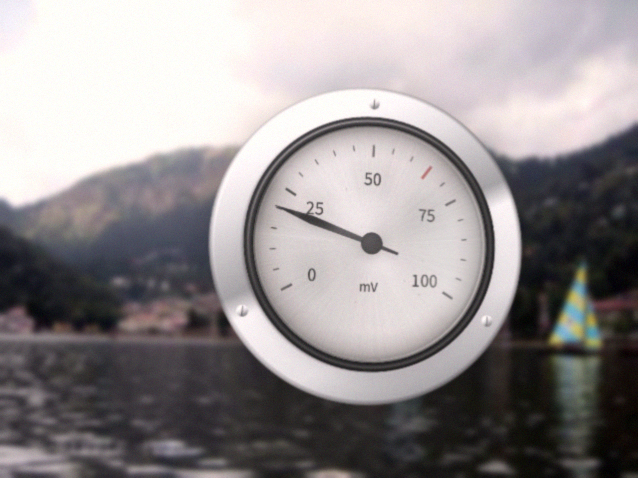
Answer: 20 mV
